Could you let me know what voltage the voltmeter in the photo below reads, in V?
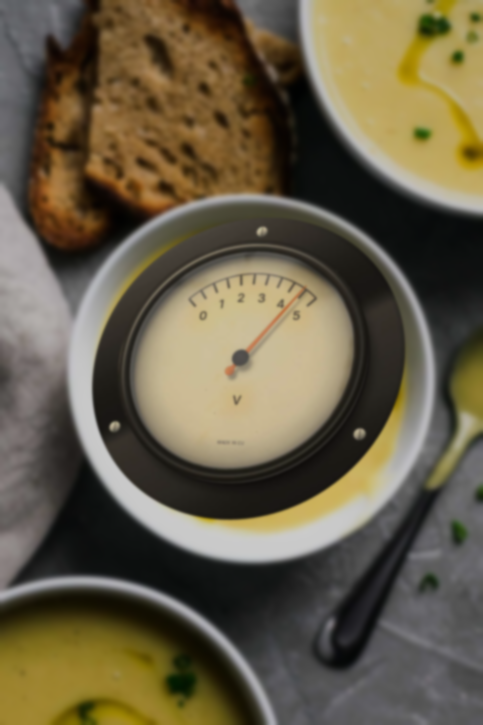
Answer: 4.5 V
